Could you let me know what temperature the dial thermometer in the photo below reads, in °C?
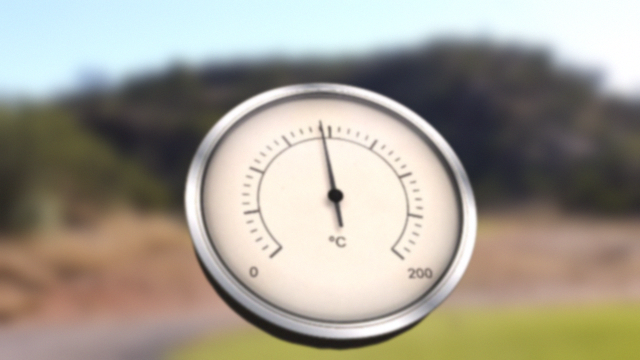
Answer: 95 °C
